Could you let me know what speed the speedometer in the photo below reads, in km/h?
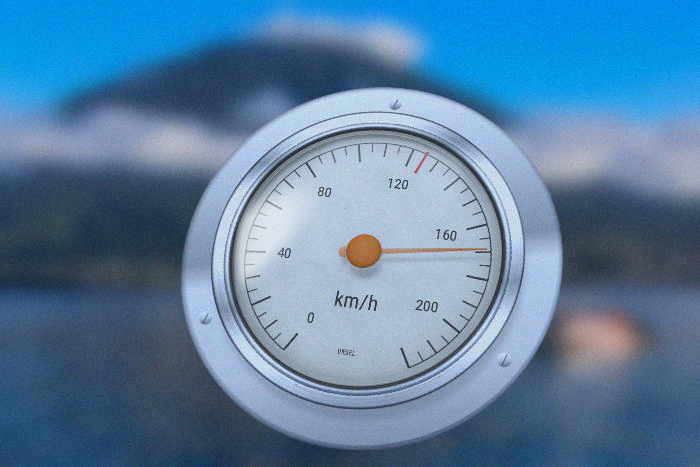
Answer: 170 km/h
